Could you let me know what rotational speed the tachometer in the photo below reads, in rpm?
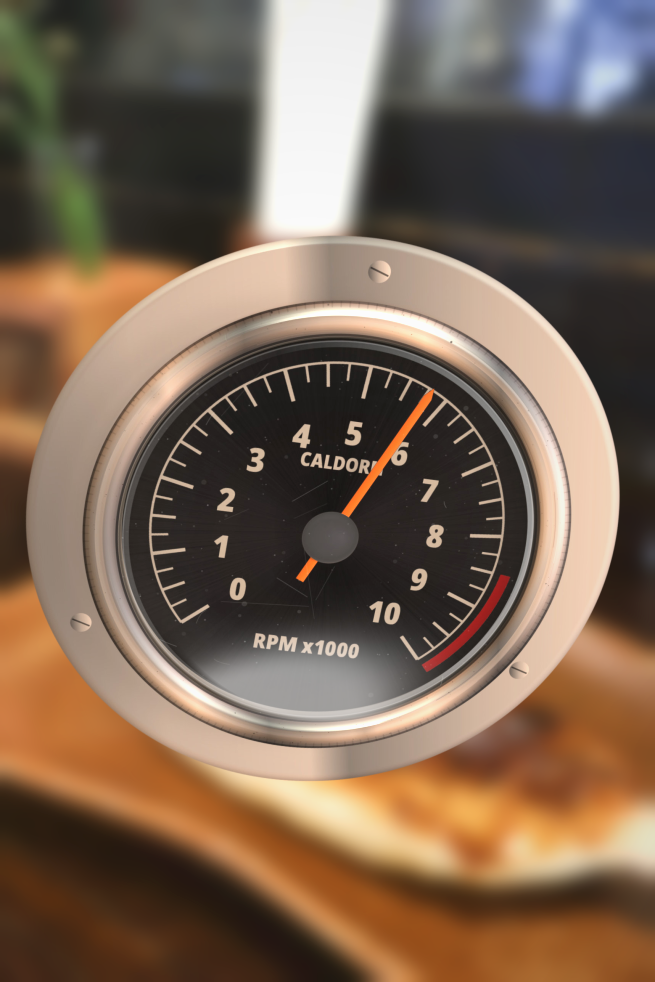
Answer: 5750 rpm
